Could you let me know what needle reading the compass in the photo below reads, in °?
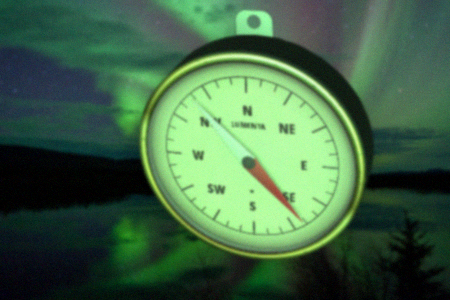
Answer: 140 °
